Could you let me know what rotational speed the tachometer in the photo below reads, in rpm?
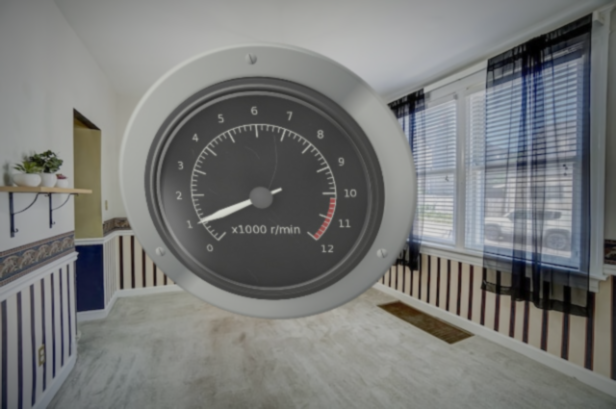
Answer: 1000 rpm
